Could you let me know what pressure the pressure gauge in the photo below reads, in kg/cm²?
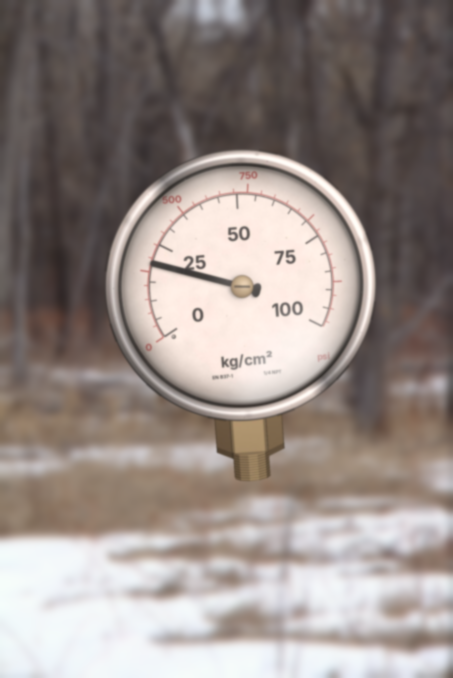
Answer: 20 kg/cm²
